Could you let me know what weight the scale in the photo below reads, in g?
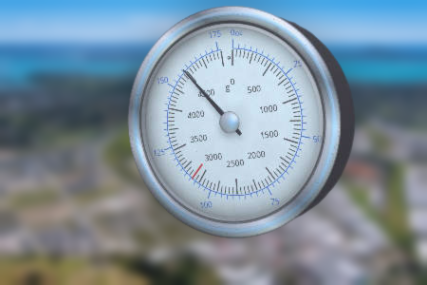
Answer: 4500 g
